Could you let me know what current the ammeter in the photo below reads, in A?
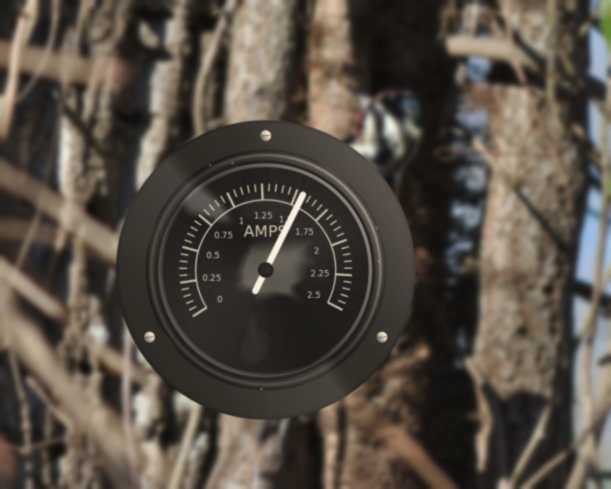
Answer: 1.55 A
